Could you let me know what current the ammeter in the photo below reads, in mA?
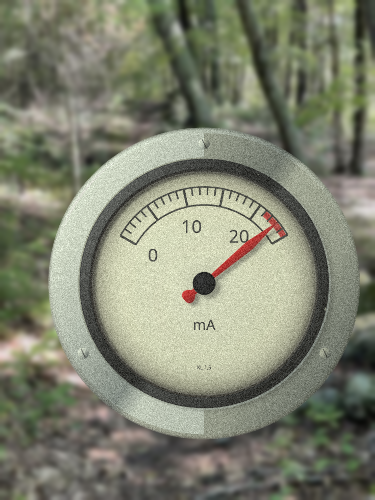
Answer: 23 mA
